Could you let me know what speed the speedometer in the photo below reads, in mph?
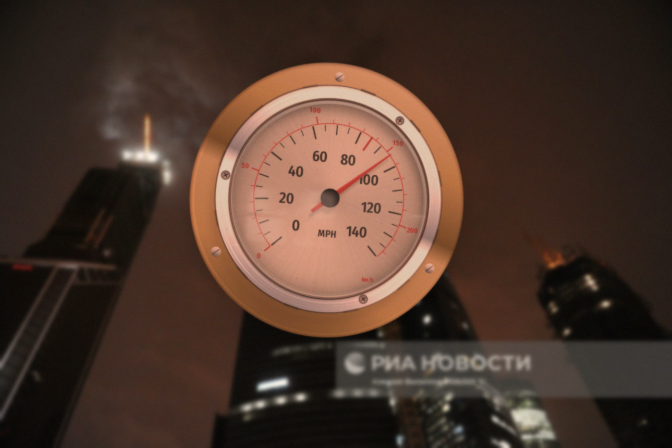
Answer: 95 mph
